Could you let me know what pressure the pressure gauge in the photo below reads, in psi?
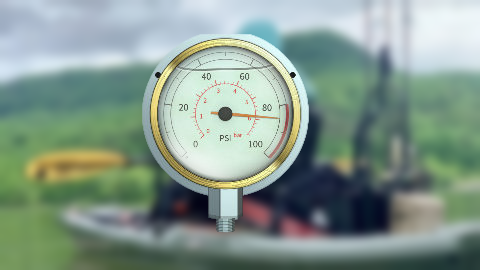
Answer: 85 psi
